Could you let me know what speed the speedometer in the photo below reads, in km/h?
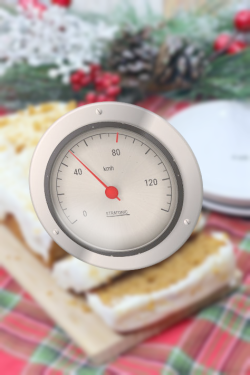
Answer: 50 km/h
